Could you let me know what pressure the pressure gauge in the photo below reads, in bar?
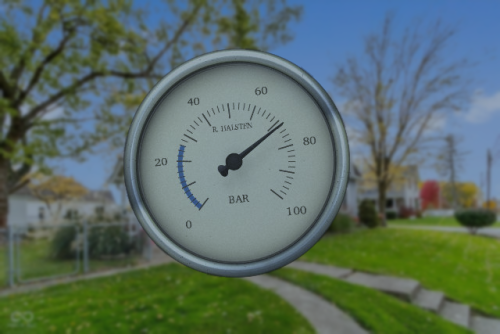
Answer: 72 bar
